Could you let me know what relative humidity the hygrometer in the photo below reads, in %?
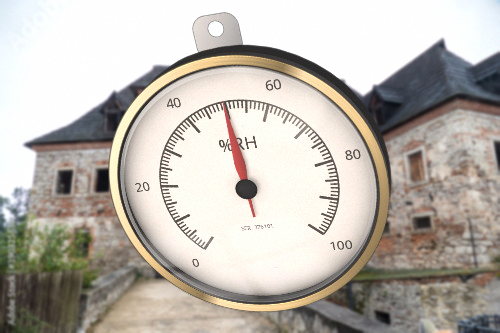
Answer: 50 %
